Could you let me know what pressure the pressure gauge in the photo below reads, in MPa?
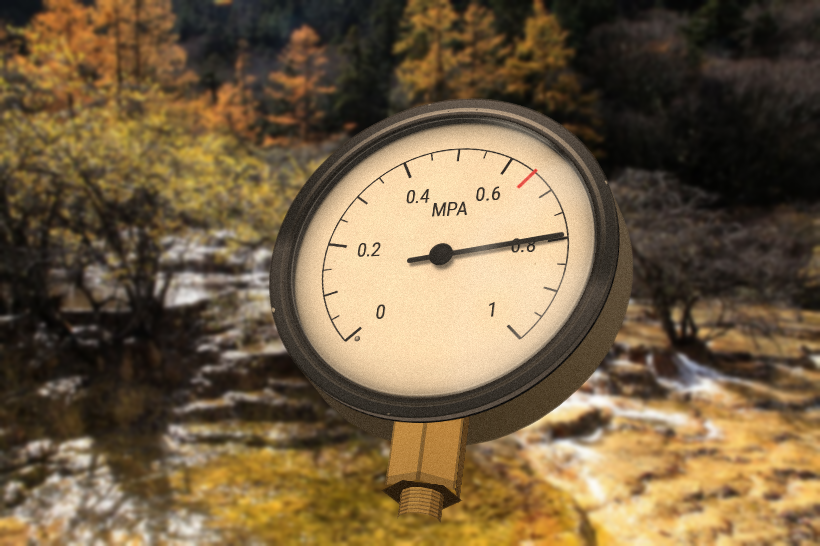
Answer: 0.8 MPa
